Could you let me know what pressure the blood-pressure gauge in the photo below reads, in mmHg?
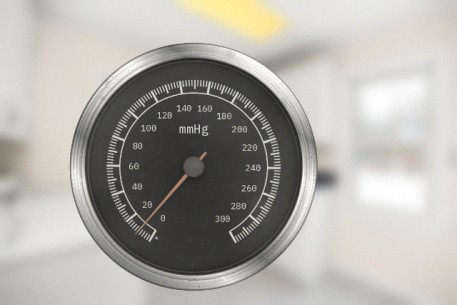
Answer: 10 mmHg
